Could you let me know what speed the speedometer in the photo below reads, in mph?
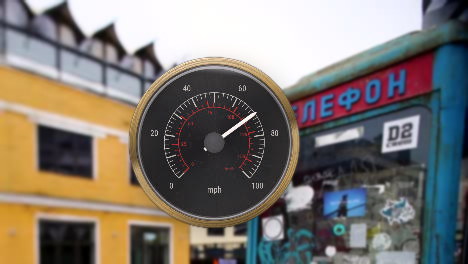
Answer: 70 mph
